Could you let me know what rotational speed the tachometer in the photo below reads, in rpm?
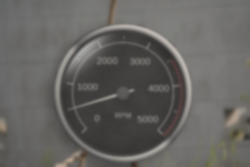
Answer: 500 rpm
